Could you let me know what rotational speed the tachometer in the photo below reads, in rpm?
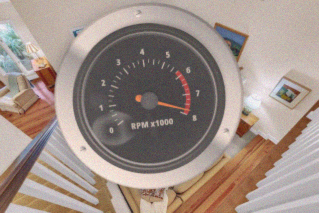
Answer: 7750 rpm
